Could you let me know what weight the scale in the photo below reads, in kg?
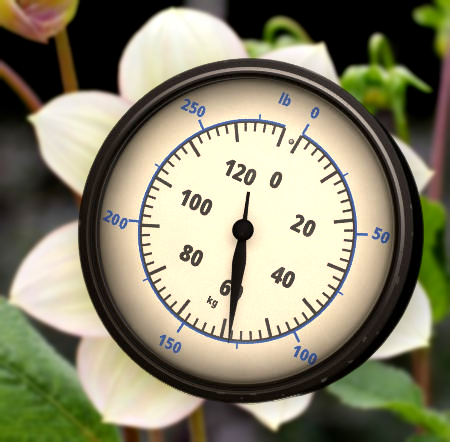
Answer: 58 kg
